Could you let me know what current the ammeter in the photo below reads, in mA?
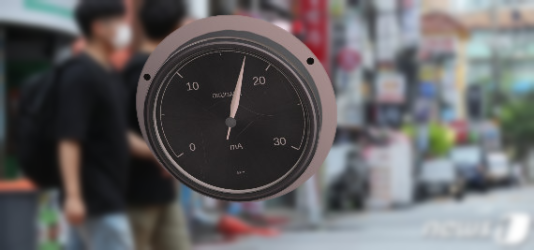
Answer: 17.5 mA
